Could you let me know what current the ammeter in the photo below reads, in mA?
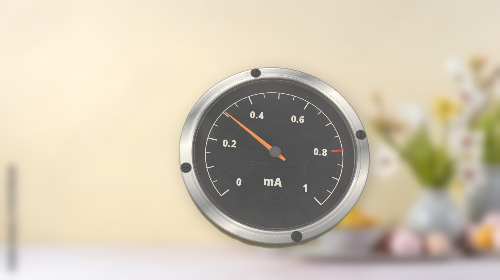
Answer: 0.3 mA
